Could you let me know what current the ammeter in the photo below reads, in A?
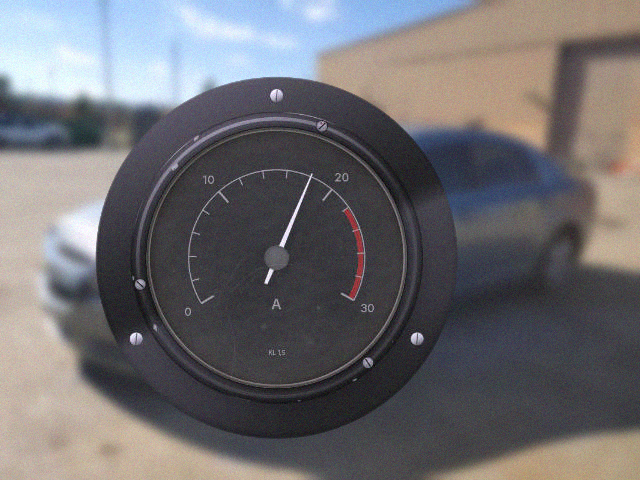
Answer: 18 A
